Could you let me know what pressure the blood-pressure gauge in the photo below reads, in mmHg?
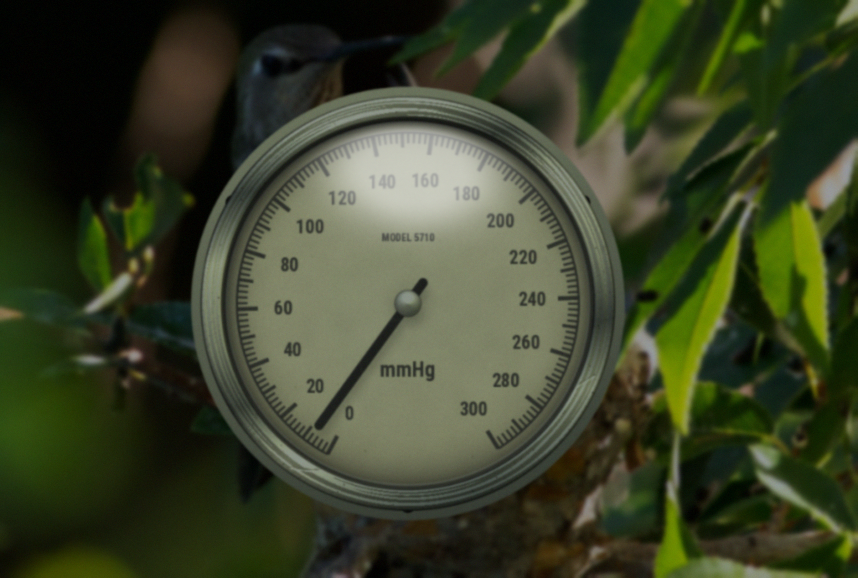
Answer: 8 mmHg
